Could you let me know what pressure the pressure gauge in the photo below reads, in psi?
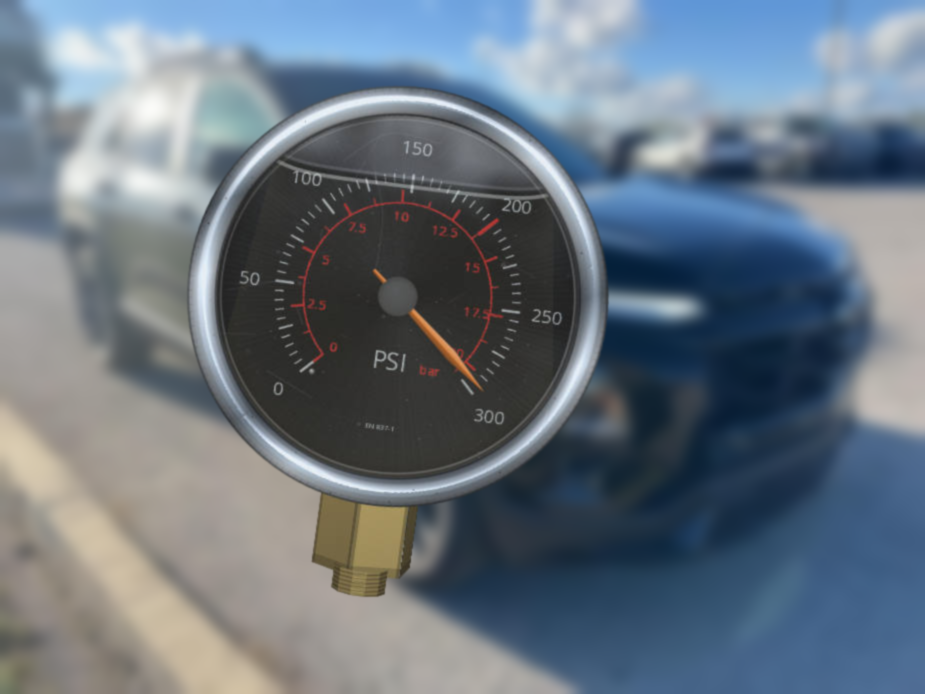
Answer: 295 psi
